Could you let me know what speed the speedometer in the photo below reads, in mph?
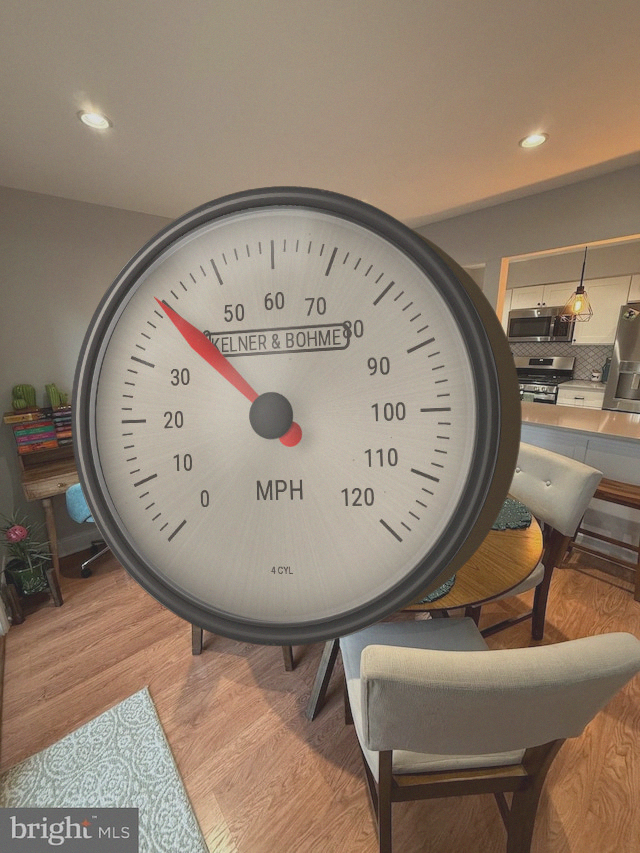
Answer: 40 mph
